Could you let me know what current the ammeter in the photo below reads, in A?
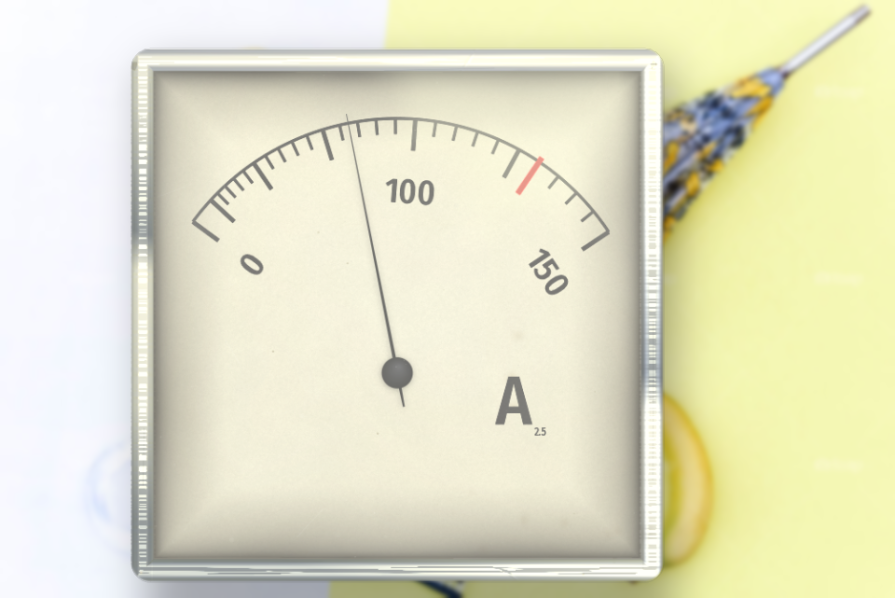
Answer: 82.5 A
